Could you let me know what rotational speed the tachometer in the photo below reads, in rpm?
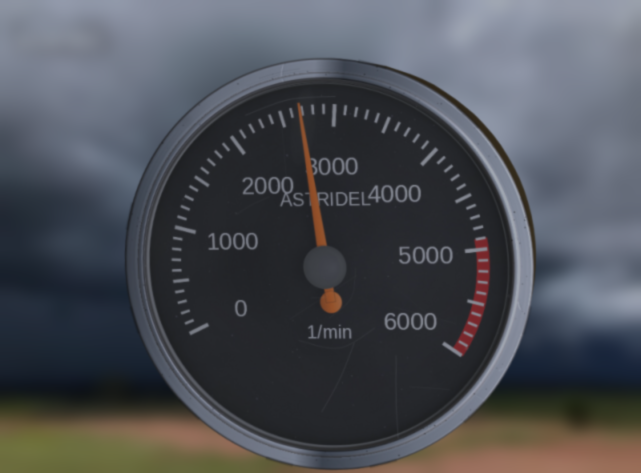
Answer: 2700 rpm
